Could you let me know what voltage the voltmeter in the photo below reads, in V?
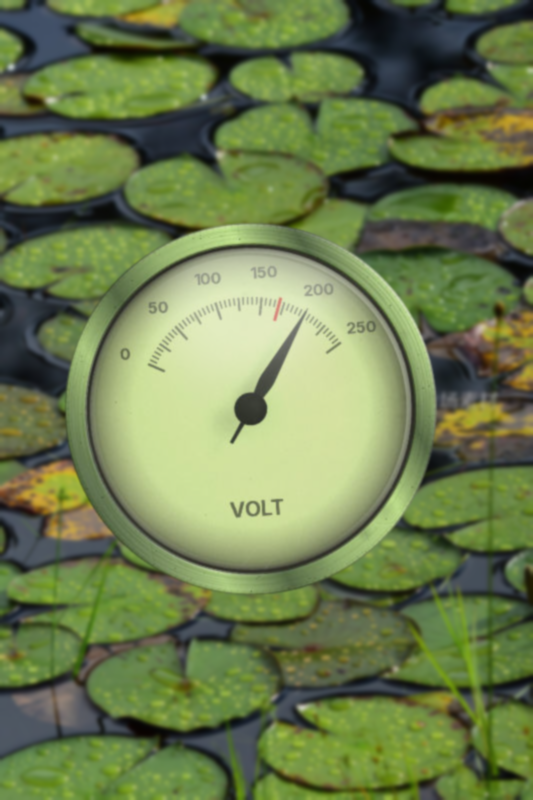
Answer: 200 V
